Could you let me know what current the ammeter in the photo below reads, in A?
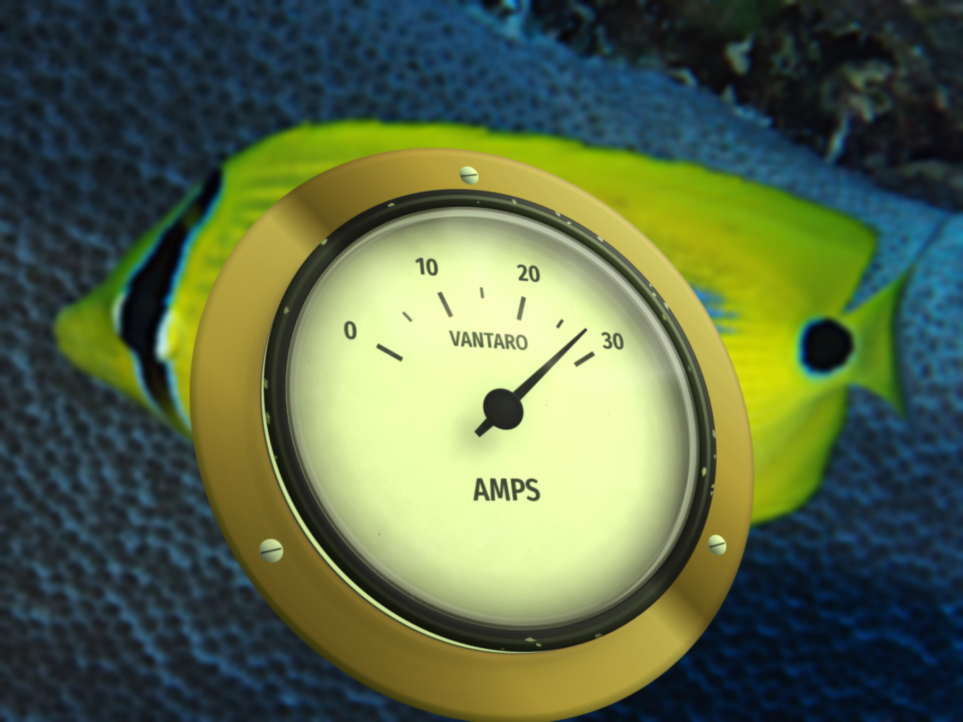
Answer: 27.5 A
